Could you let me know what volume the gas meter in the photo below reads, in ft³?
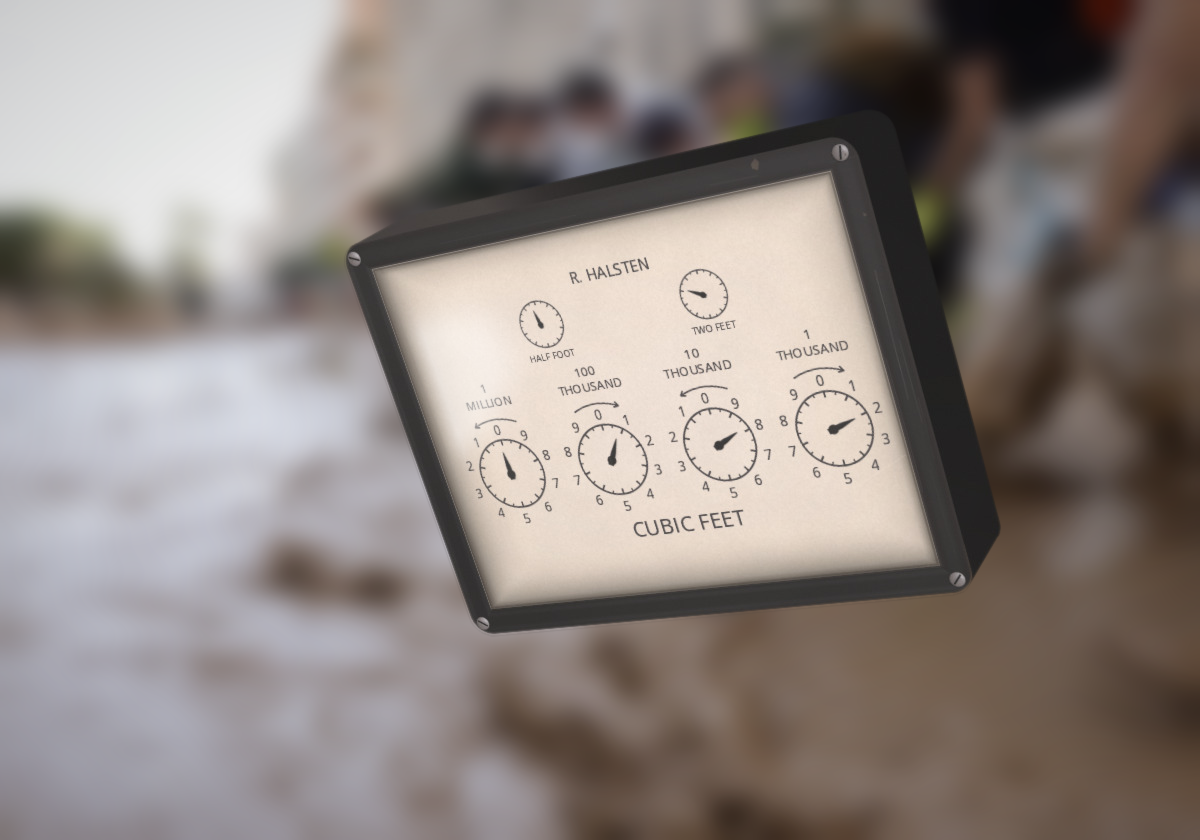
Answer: 8200 ft³
